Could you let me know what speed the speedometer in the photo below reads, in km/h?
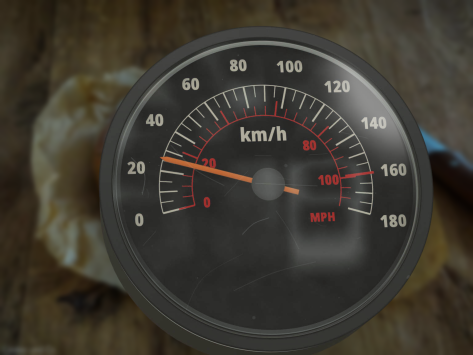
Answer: 25 km/h
